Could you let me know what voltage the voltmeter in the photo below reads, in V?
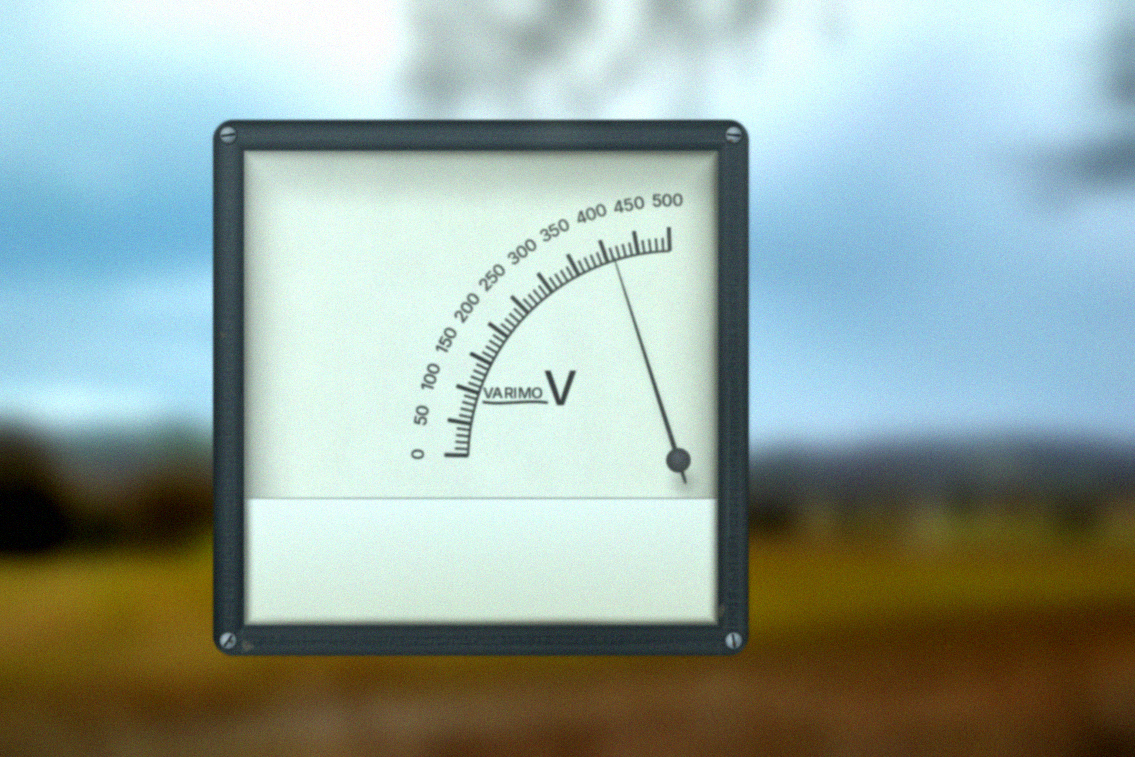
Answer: 410 V
